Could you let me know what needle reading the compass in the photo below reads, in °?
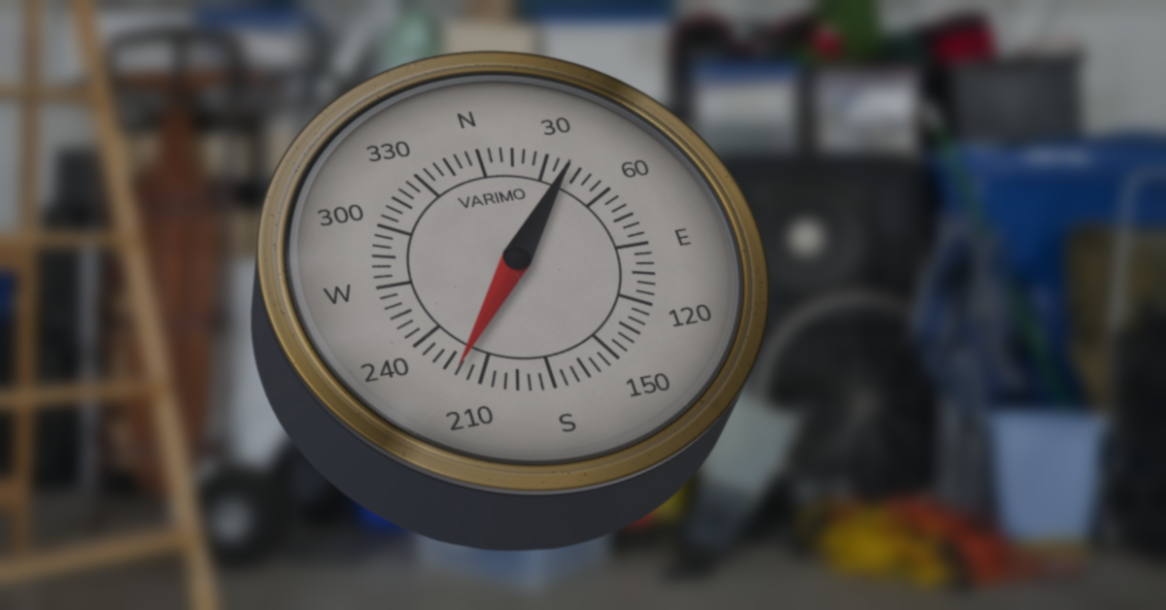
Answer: 220 °
